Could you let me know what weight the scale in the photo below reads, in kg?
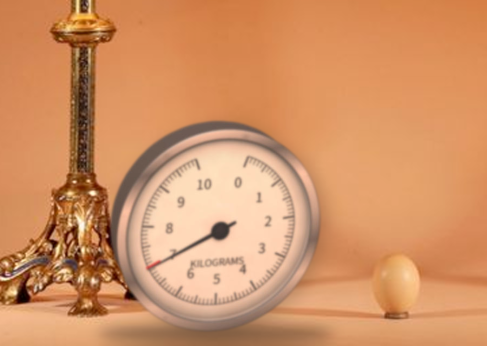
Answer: 7 kg
